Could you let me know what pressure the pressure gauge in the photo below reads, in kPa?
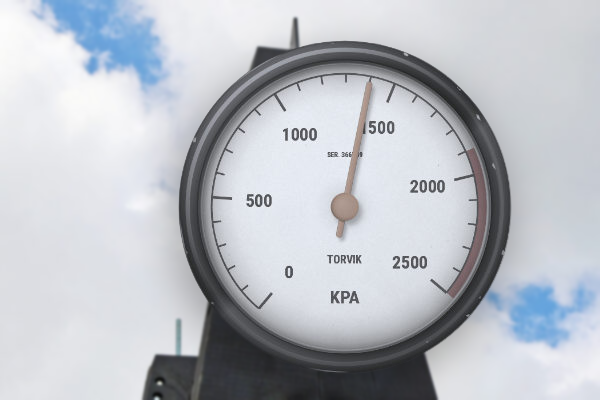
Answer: 1400 kPa
